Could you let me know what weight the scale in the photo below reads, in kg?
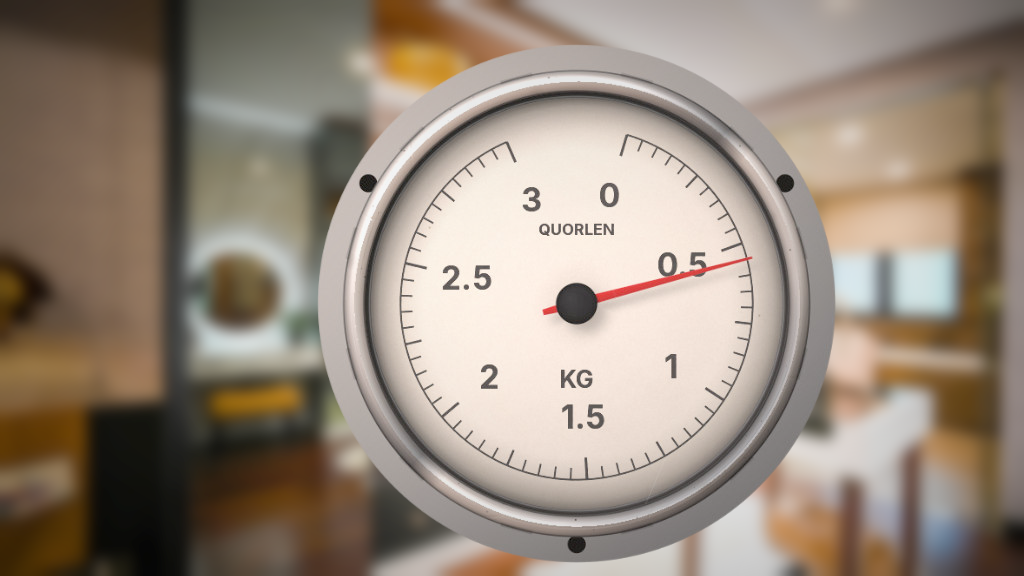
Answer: 0.55 kg
